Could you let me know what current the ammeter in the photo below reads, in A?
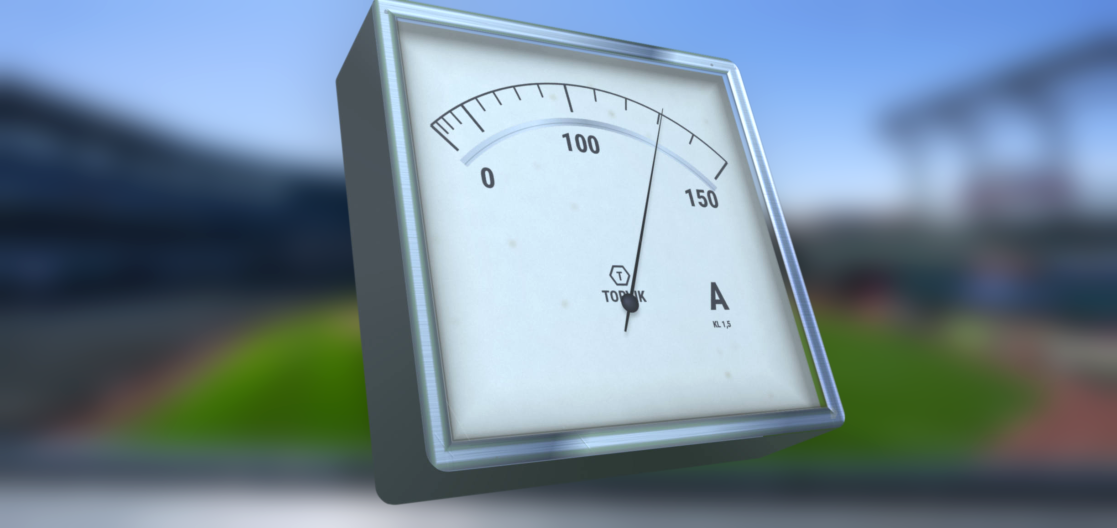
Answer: 130 A
